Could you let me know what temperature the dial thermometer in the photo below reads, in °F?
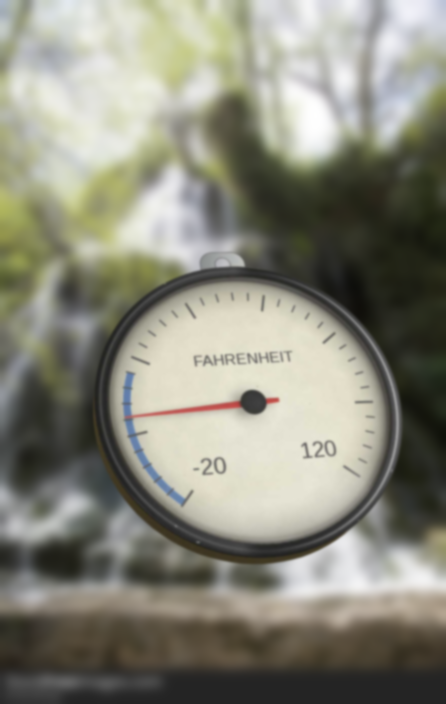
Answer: 4 °F
